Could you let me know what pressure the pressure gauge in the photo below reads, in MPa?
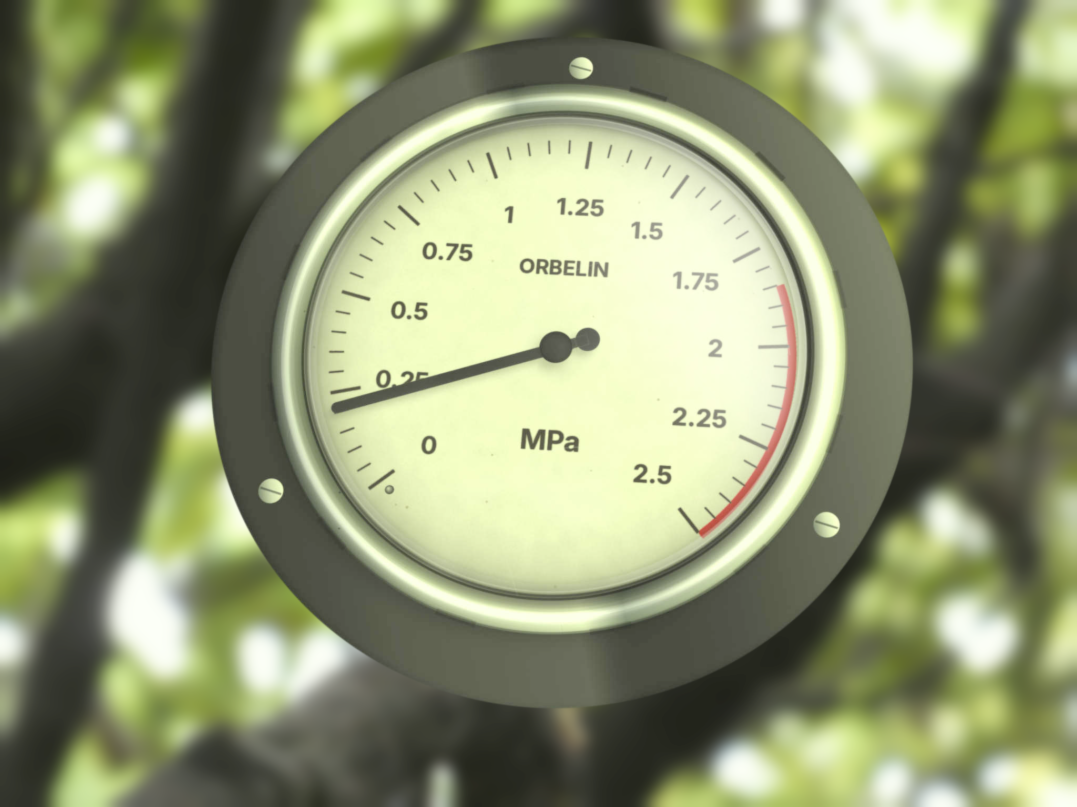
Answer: 0.2 MPa
